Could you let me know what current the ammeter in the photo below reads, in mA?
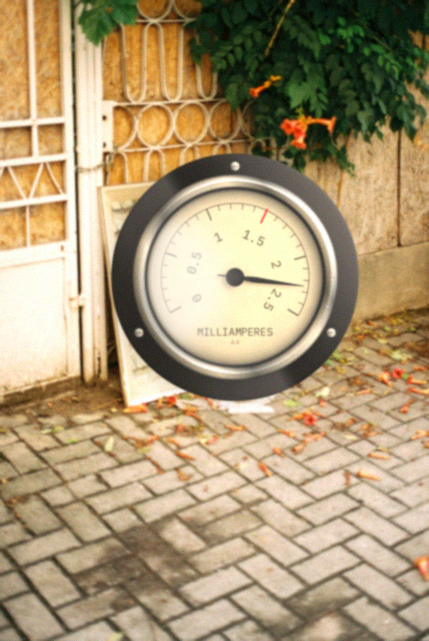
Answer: 2.25 mA
